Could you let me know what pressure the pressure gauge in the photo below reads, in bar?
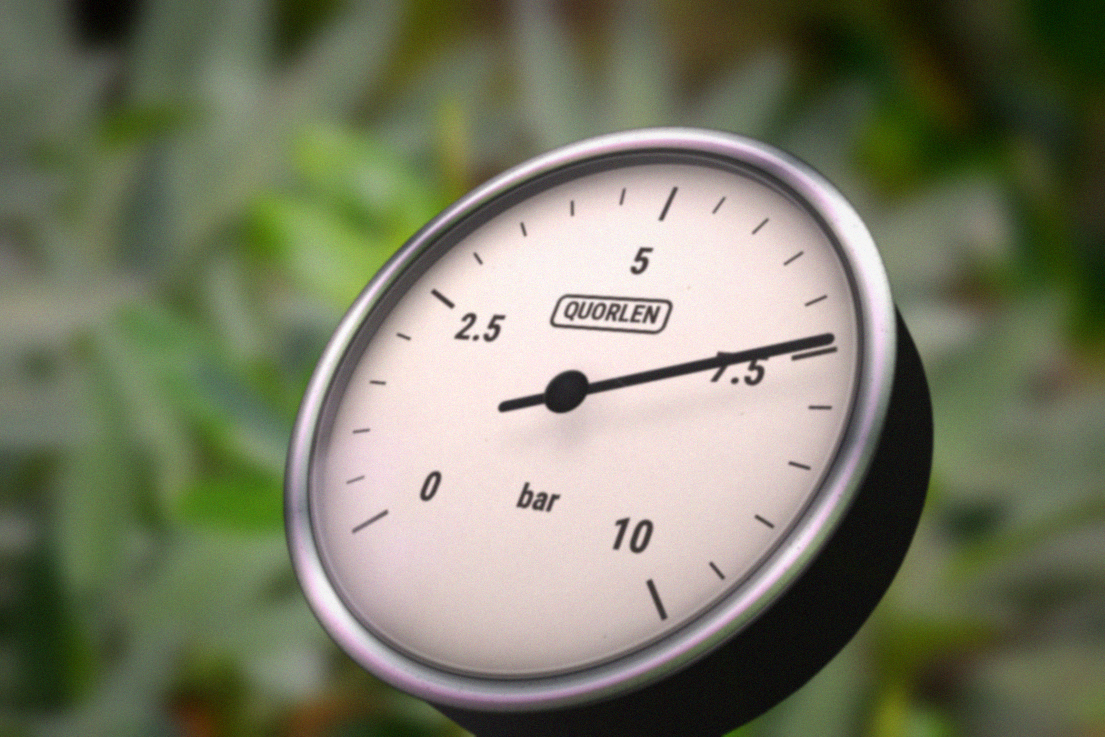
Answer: 7.5 bar
